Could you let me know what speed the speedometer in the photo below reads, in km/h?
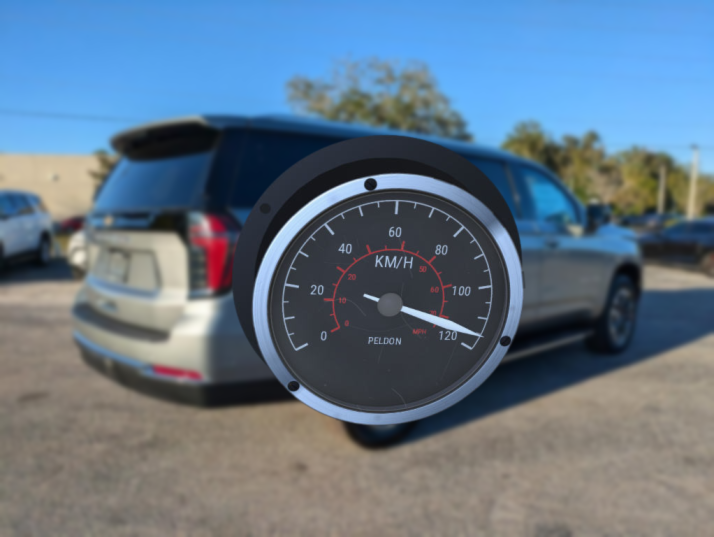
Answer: 115 km/h
